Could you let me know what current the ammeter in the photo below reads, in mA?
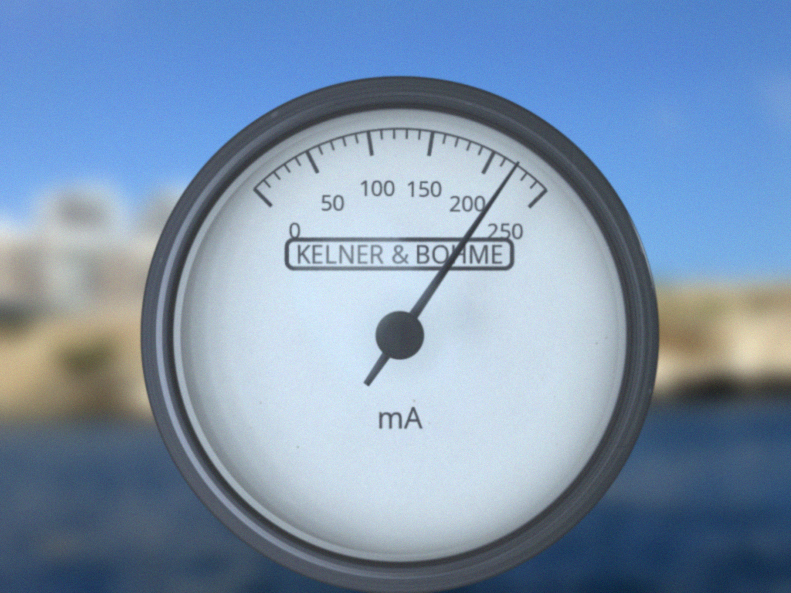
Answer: 220 mA
